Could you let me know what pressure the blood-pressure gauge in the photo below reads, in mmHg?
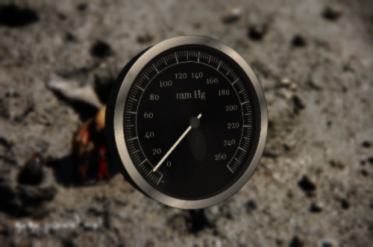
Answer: 10 mmHg
